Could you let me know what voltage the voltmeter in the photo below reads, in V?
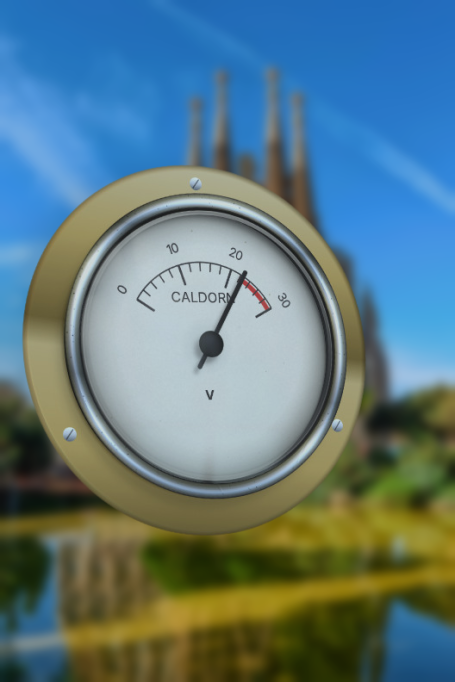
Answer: 22 V
